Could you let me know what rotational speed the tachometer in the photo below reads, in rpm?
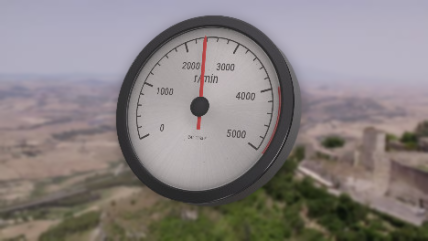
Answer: 2400 rpm
